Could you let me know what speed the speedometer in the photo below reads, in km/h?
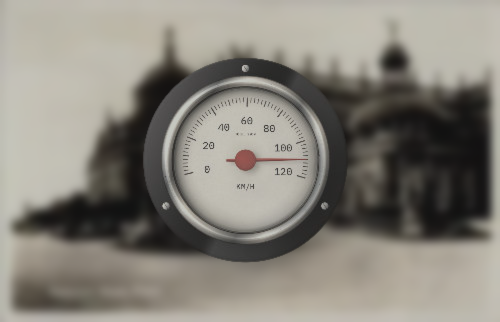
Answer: 110 km/h
